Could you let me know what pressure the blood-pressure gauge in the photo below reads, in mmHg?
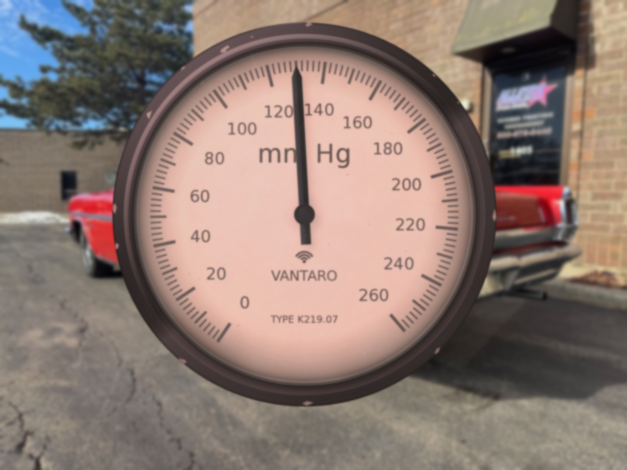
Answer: 130 mmHg
